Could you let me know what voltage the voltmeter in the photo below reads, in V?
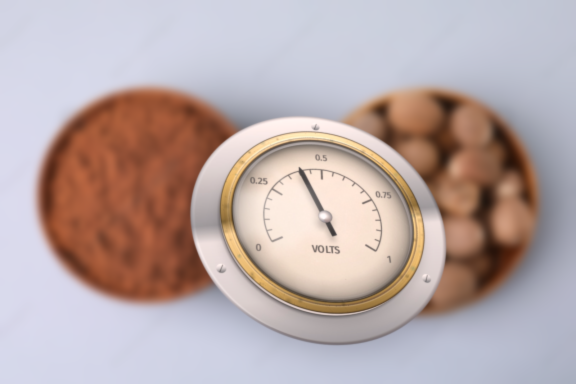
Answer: 0.4 V
